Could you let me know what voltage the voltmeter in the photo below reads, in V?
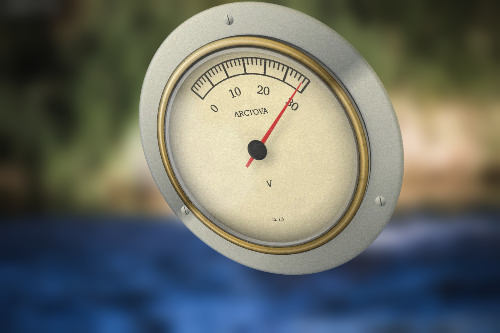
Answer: 29 V
